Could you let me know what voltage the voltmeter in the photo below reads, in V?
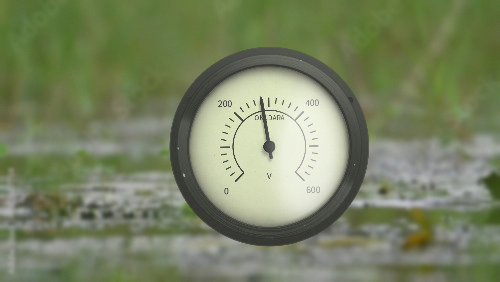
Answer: 280 V
